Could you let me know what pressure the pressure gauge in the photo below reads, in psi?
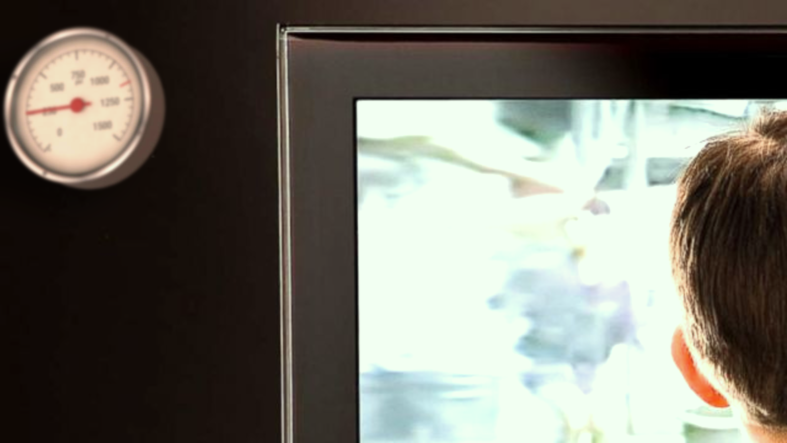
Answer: 250 psi
